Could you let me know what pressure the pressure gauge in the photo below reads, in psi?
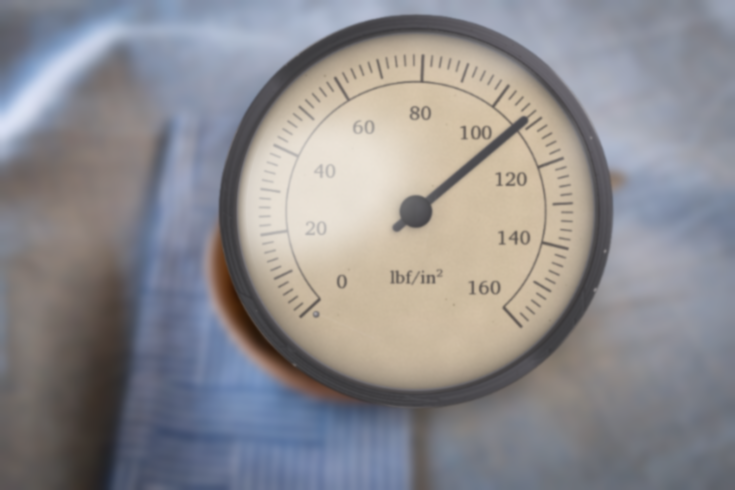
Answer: 108 psi
